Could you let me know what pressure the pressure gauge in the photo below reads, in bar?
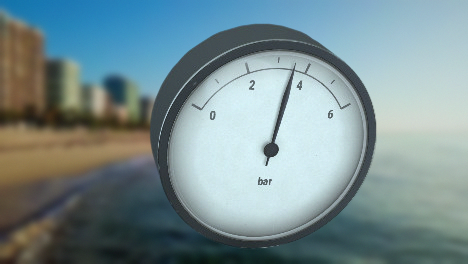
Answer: 3.5 bar
